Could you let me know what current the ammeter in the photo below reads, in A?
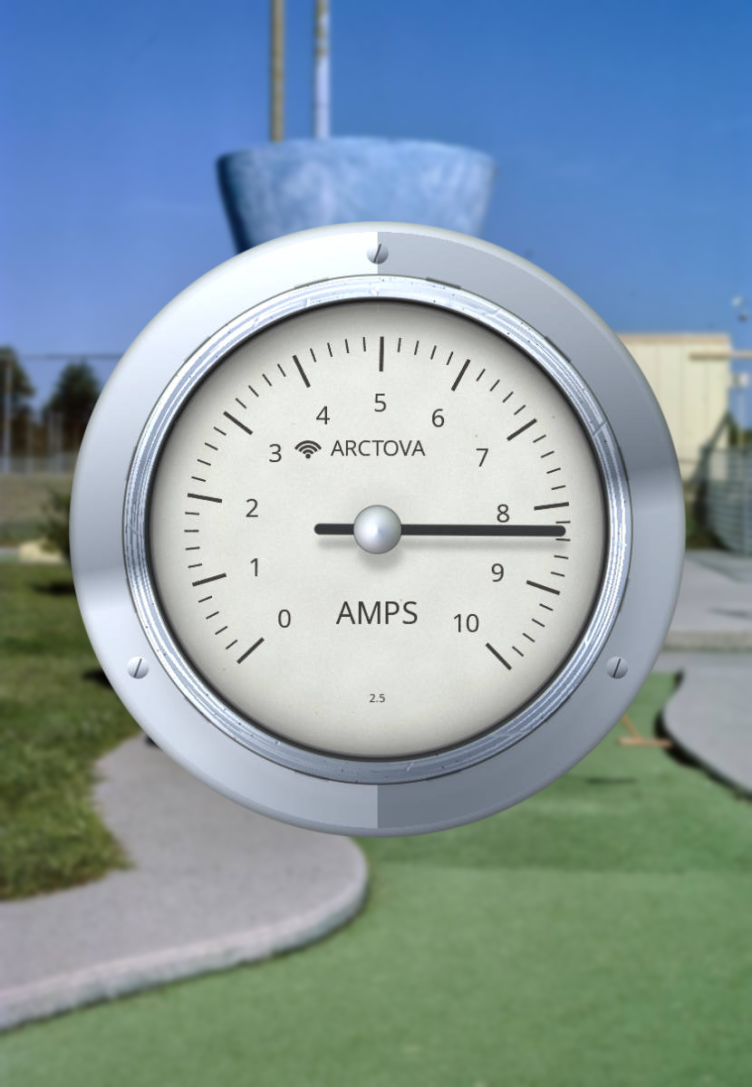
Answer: 8.3 A
